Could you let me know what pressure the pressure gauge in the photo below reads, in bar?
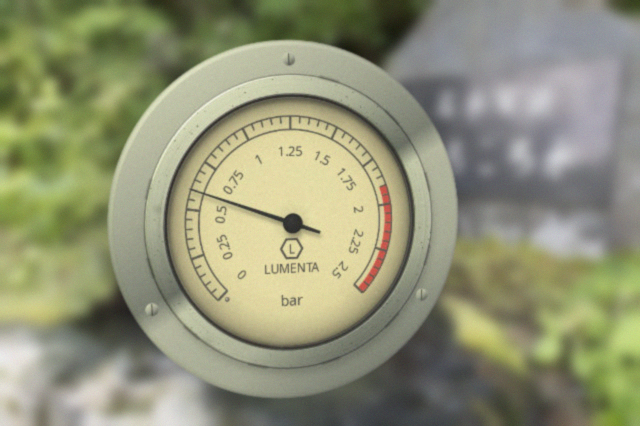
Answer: 0.6 bar
